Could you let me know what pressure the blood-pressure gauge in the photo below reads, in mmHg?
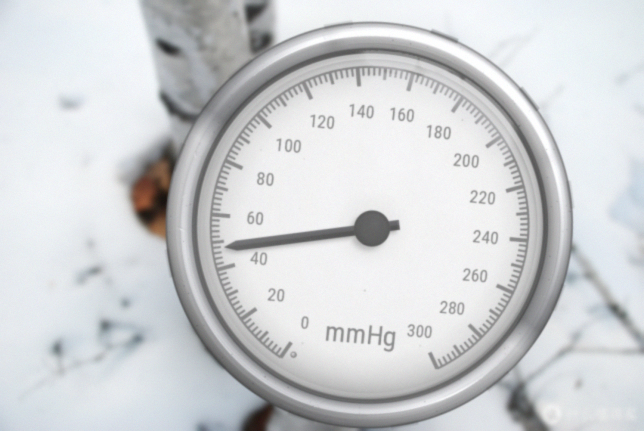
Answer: 48 mmHg
